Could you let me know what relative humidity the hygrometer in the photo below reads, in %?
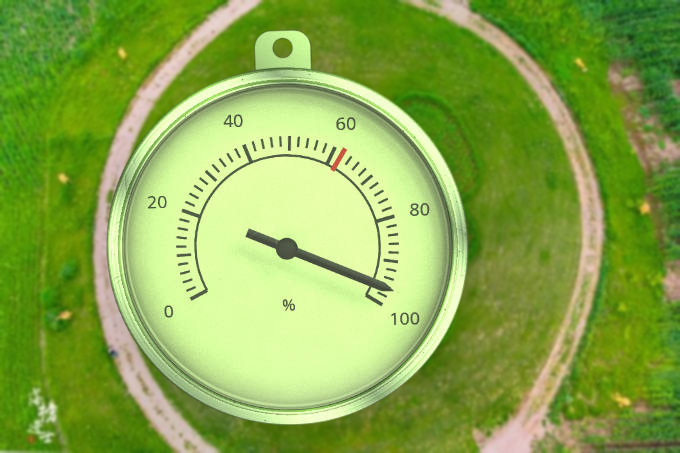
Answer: 96 %
